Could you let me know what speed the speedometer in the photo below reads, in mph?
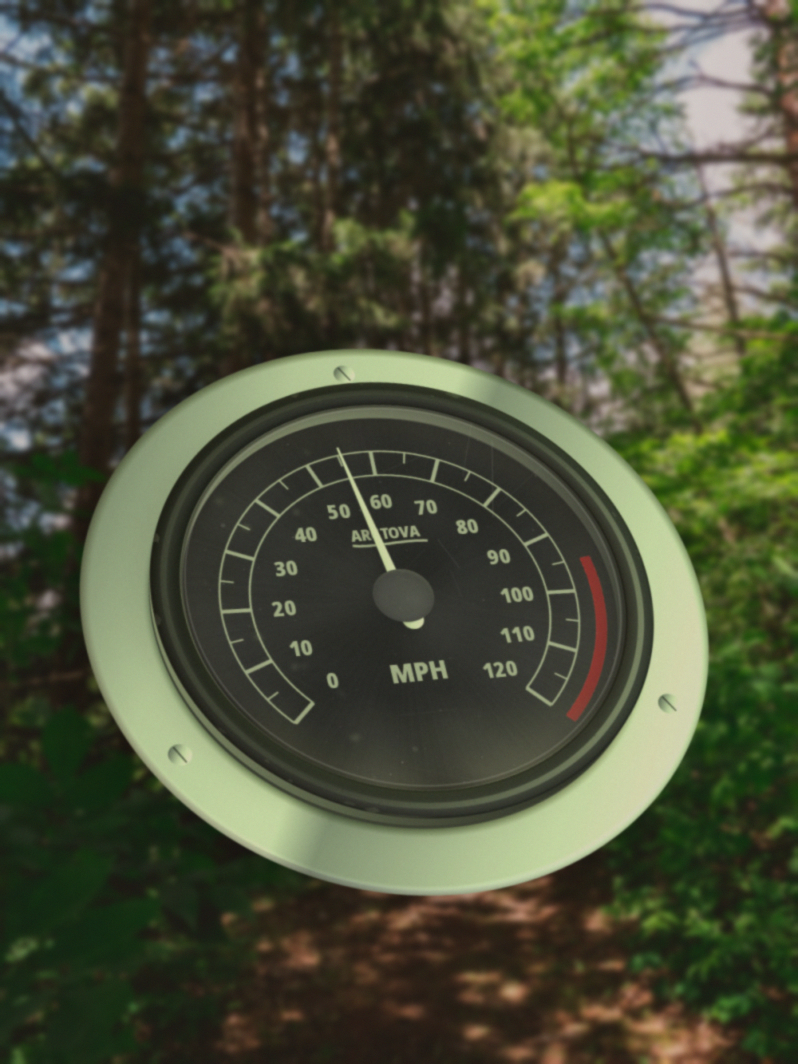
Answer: 55 mph
